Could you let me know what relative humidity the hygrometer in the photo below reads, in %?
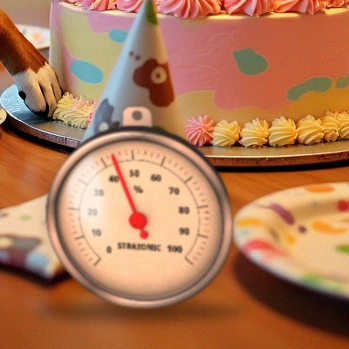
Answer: 44 %
